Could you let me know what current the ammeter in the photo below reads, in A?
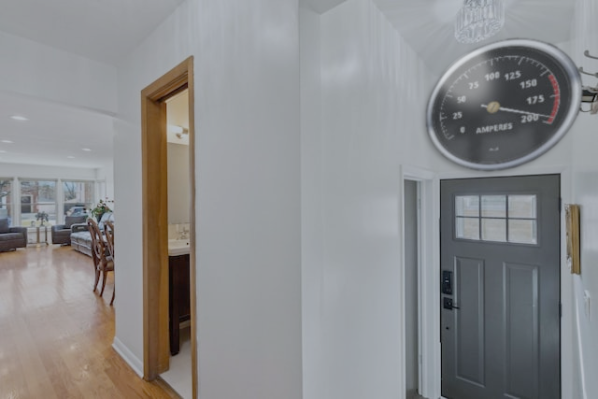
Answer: 195 A
